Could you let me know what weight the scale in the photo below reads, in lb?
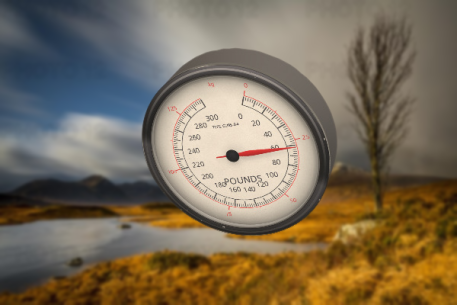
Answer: 60 lb
